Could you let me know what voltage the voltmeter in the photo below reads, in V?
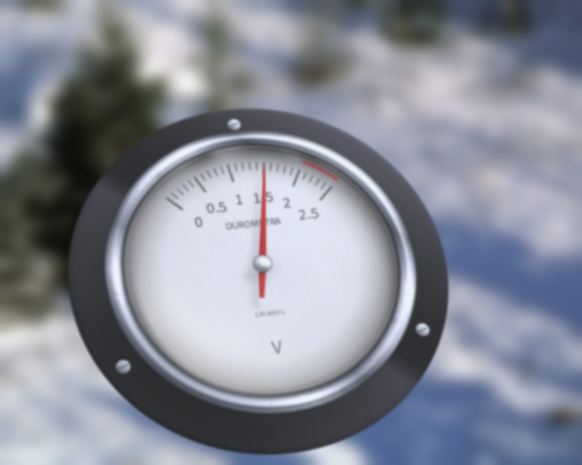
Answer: 1.5 V
